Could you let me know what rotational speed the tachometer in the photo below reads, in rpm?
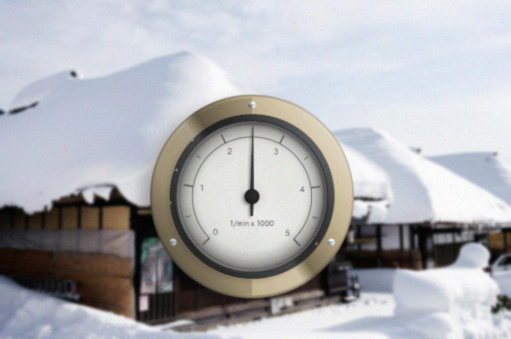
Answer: 2500 rpm
